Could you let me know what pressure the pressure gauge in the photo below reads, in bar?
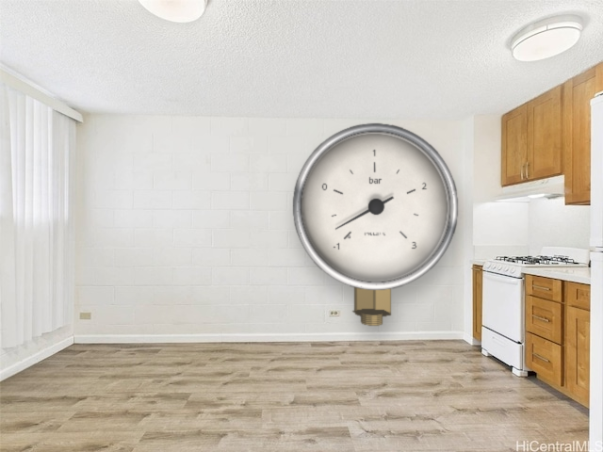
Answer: -0.75 bar
